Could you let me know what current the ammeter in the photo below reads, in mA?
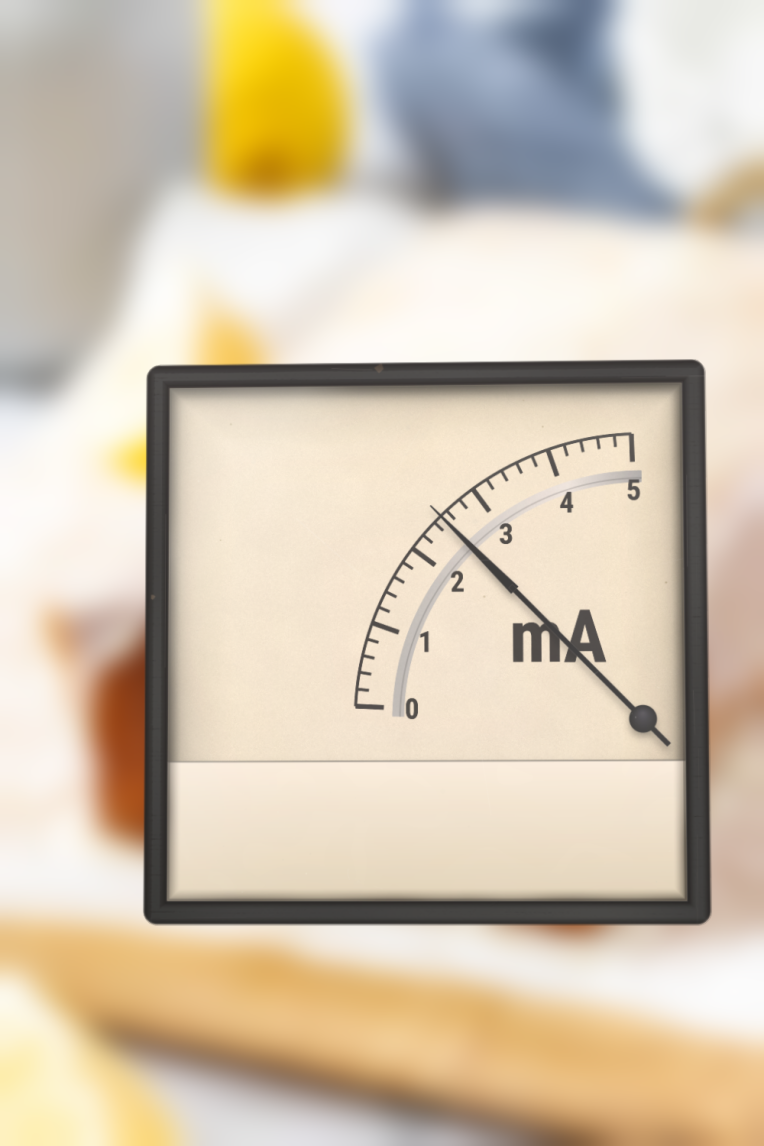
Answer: 2.5 mA
